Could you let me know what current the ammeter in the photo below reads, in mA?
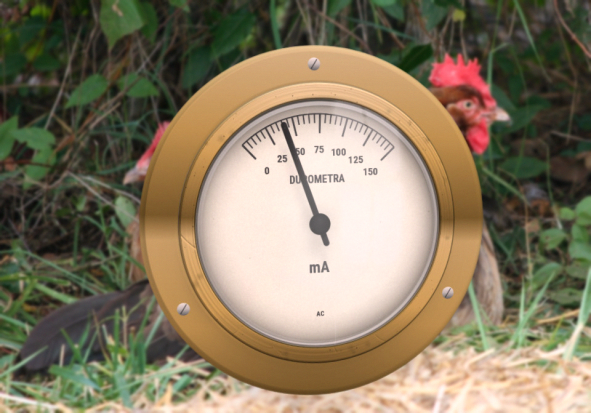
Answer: 40 mA
